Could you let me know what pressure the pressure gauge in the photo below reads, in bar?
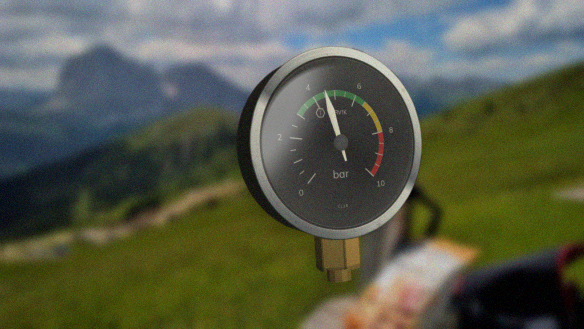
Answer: 4.5 bar
